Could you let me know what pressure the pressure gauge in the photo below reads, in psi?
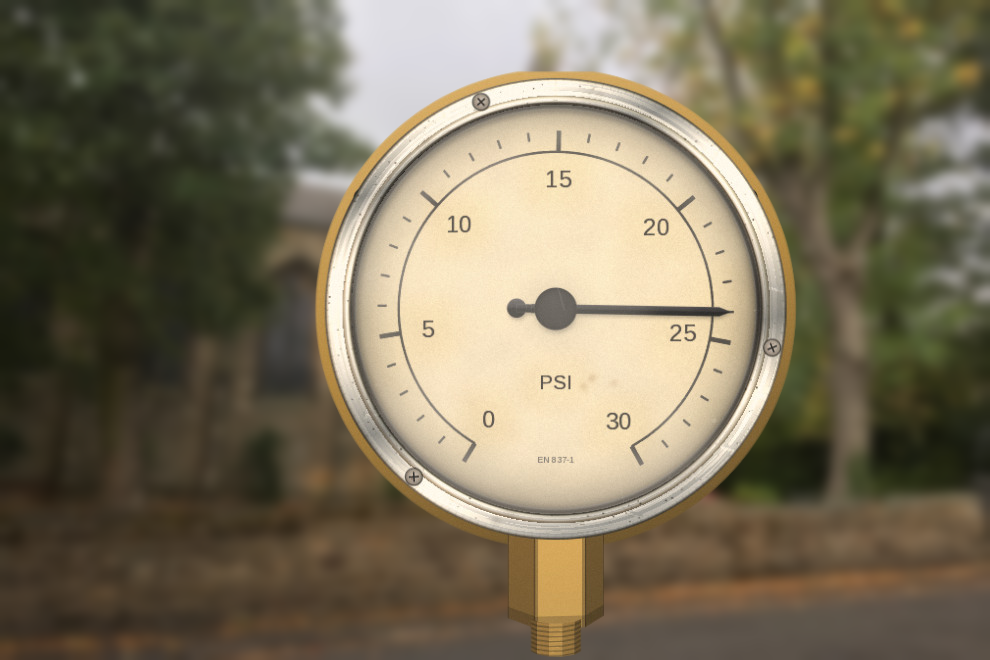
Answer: 24 psi
